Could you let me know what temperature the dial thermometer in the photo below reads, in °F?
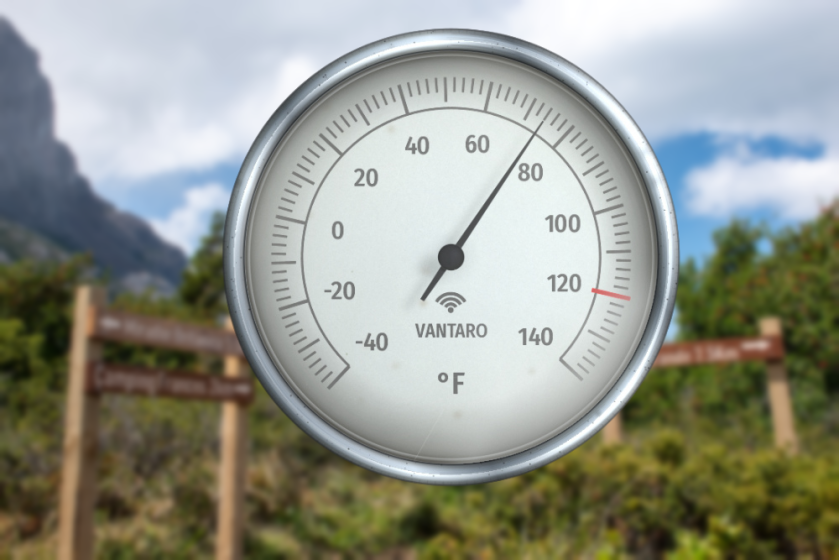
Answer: 74 °F
